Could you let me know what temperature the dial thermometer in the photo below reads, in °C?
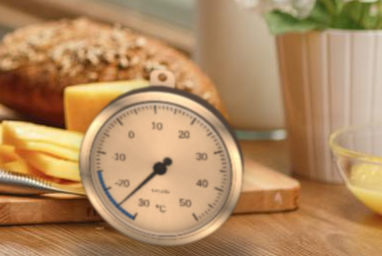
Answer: -25 °C
